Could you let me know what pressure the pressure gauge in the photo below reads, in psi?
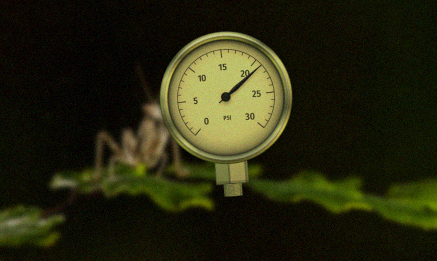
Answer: 21 psi
